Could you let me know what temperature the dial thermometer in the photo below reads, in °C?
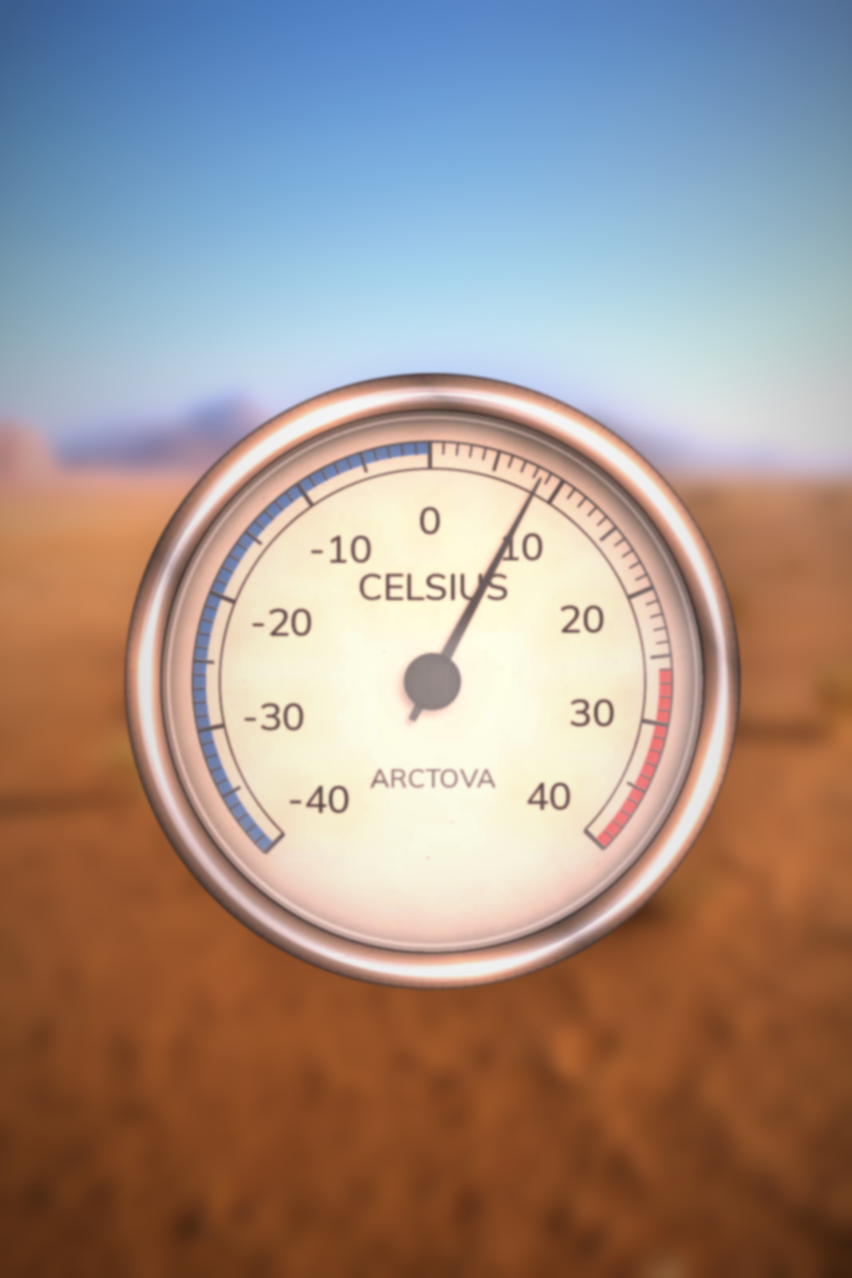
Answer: 8.5 °C
